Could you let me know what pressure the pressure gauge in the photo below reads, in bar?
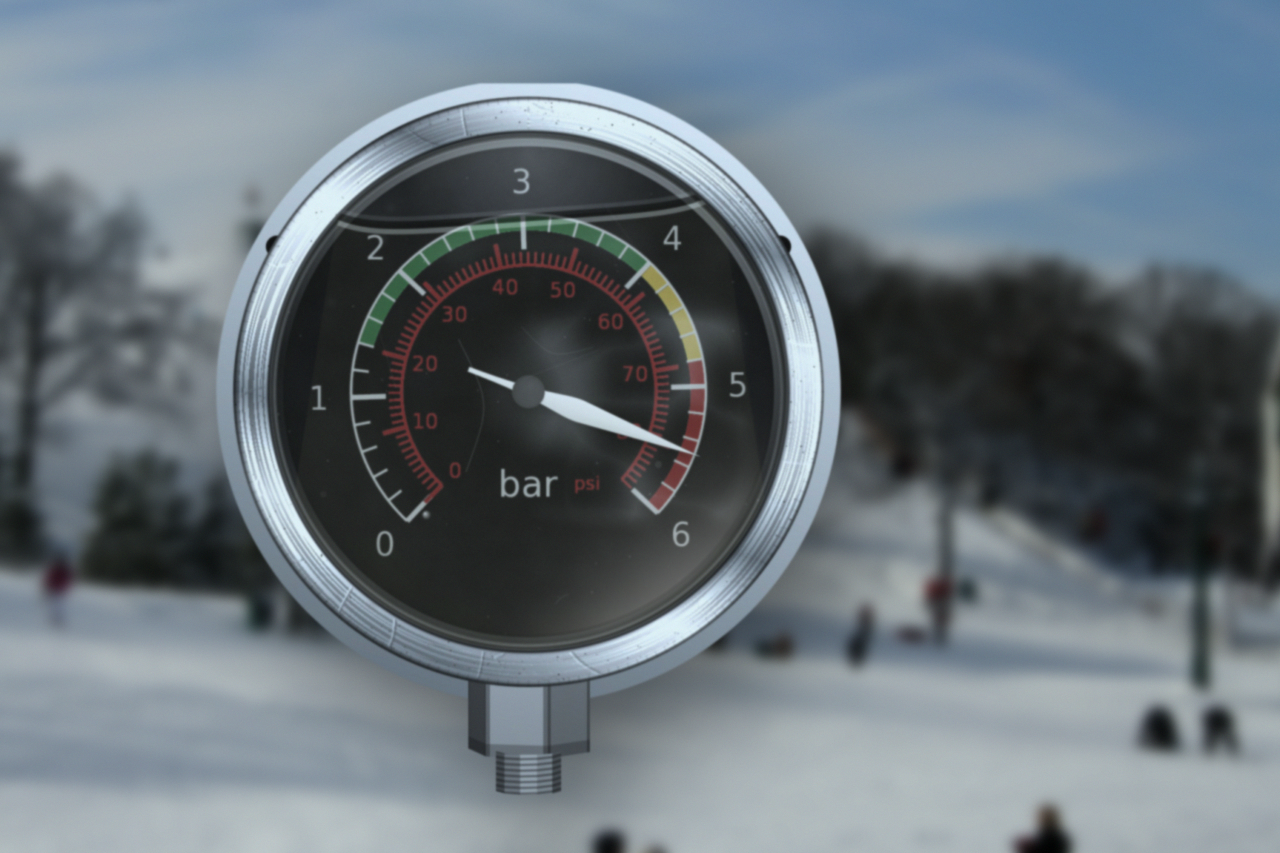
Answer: 5.5 bar
